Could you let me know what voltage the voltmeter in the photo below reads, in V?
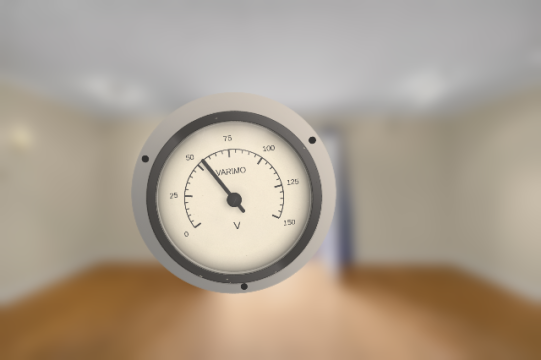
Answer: 55 V
